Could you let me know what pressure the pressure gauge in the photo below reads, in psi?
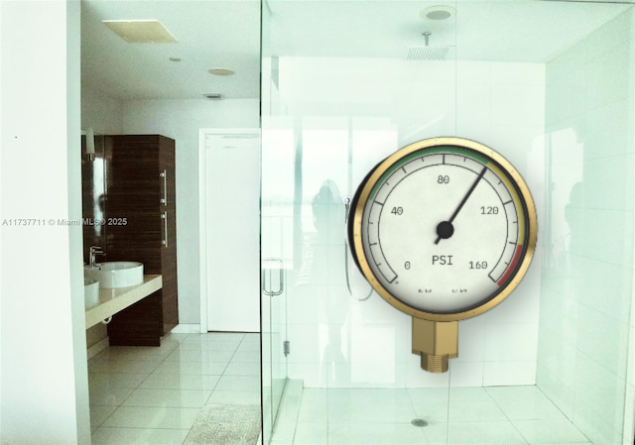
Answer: 100 psi
